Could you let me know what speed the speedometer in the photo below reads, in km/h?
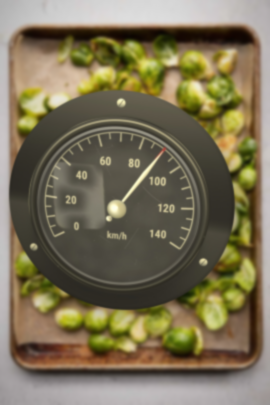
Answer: 90 km/h
